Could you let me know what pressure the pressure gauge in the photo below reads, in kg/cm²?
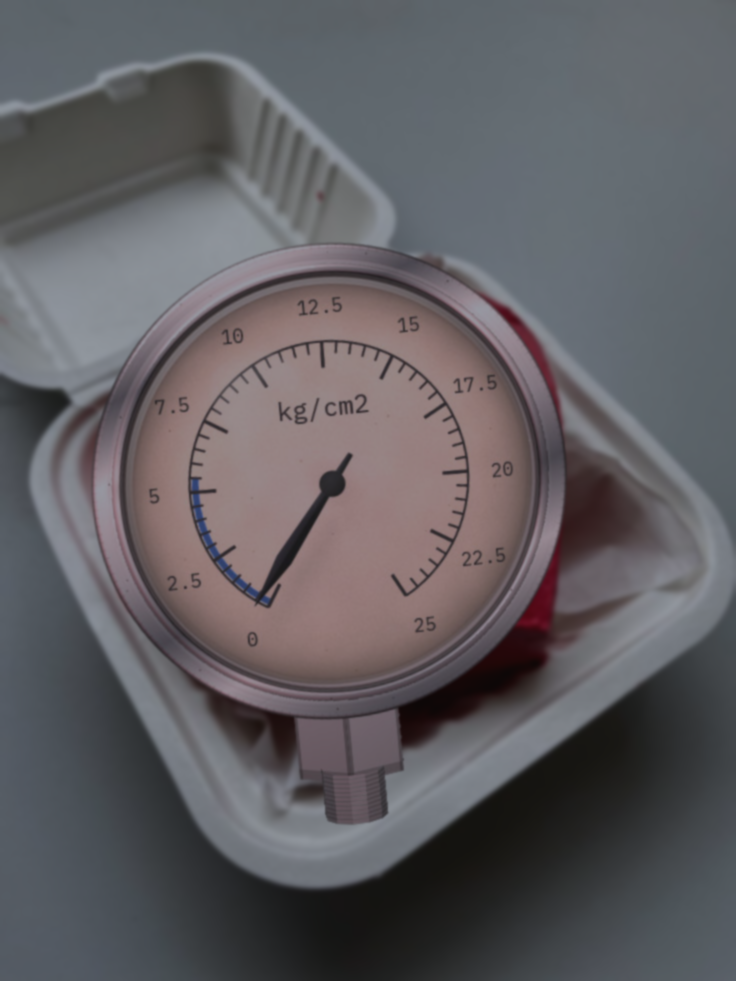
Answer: 0.5 kg/cm²
